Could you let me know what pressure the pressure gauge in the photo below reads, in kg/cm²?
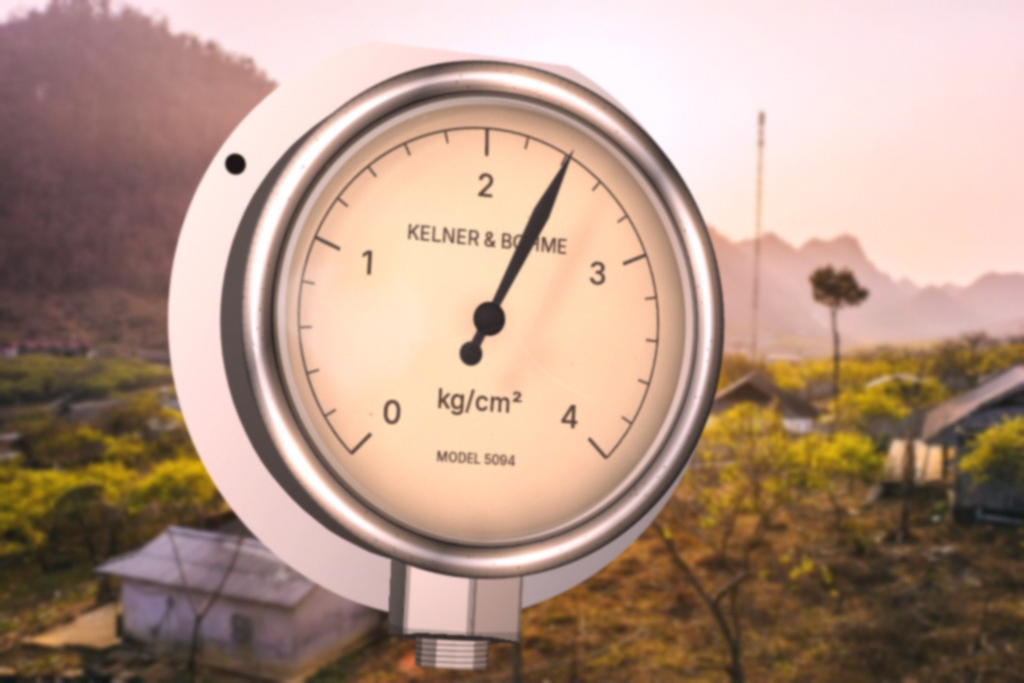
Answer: 2.4 kg/cm²
